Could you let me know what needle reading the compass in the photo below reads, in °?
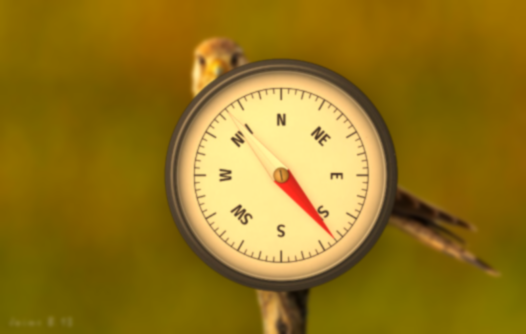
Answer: 140 °
